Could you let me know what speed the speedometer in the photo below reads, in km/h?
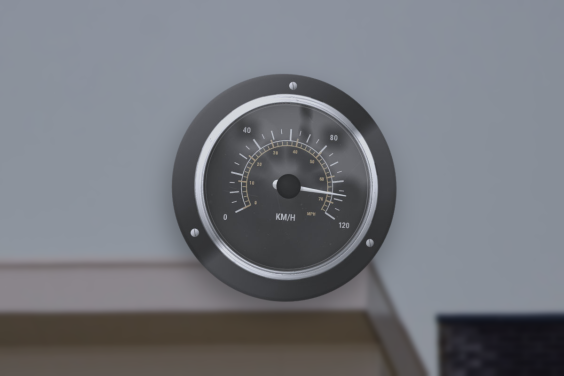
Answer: 107.5 km/h
